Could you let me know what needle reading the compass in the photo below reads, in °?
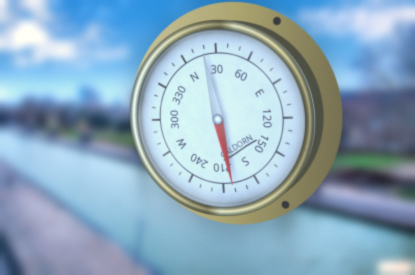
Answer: 200 °
